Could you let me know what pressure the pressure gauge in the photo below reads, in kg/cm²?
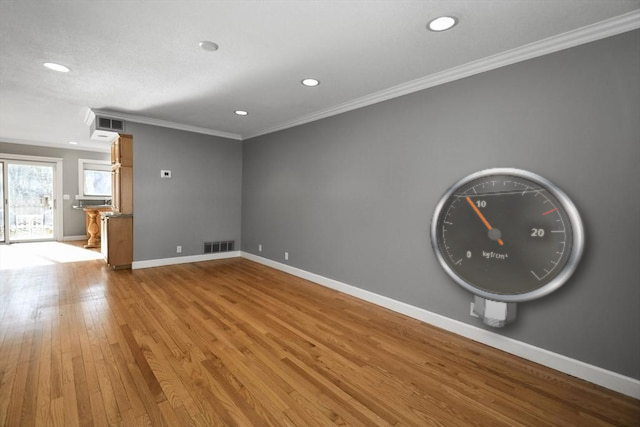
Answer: 9 kg/cm²
